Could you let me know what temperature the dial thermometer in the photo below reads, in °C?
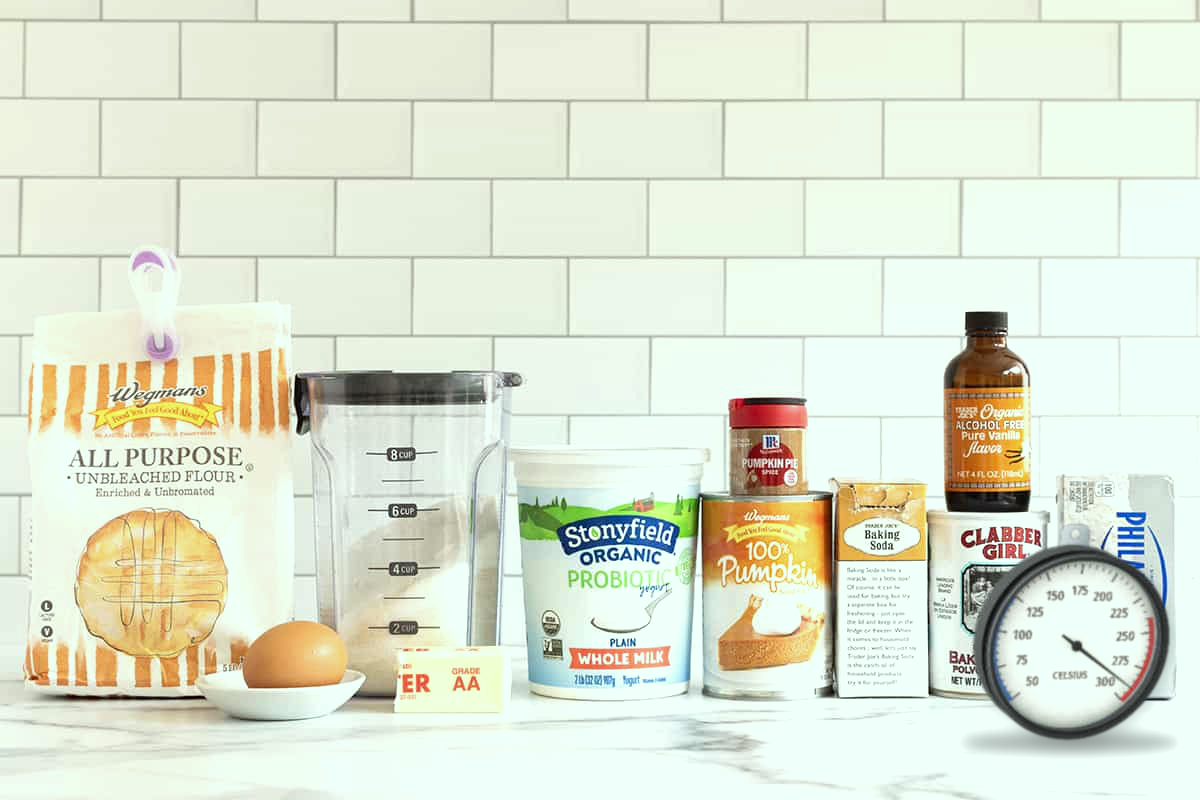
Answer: 290 °C
